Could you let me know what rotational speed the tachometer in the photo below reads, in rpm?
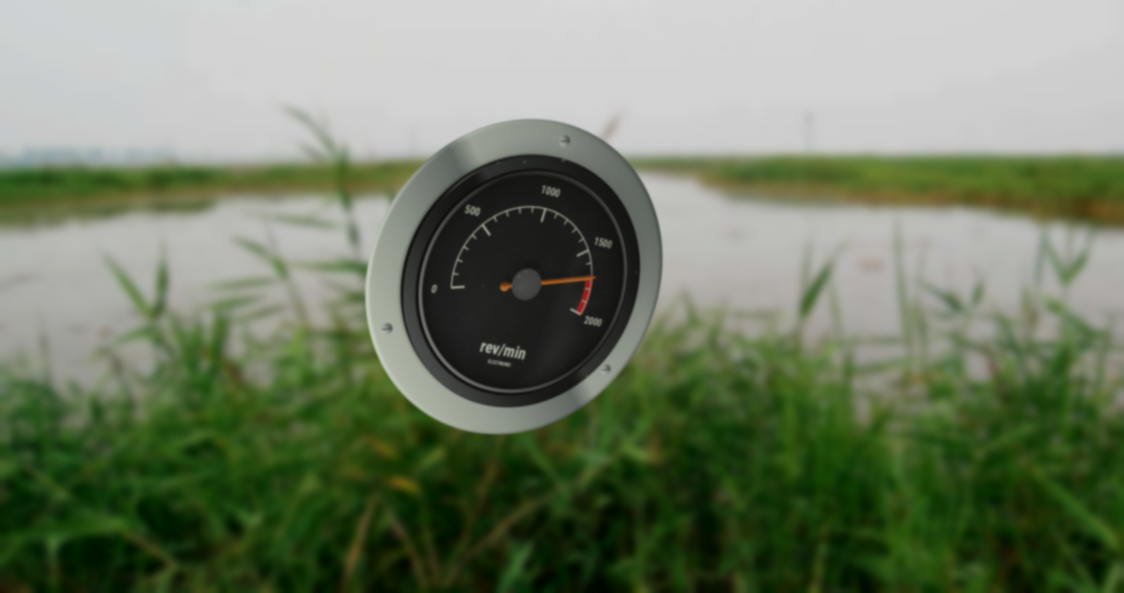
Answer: 1700 rpm
